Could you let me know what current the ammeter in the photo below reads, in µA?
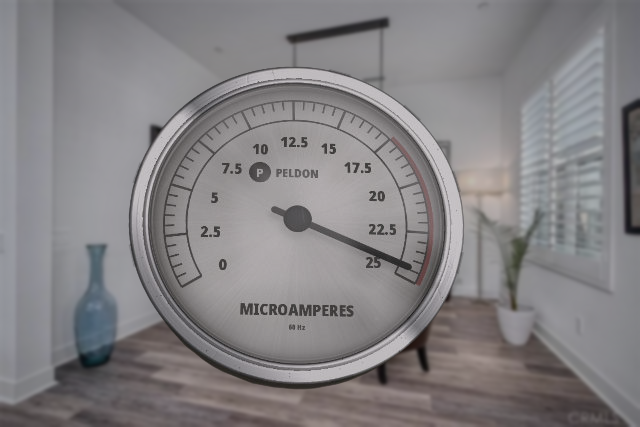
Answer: 24.5 µA
